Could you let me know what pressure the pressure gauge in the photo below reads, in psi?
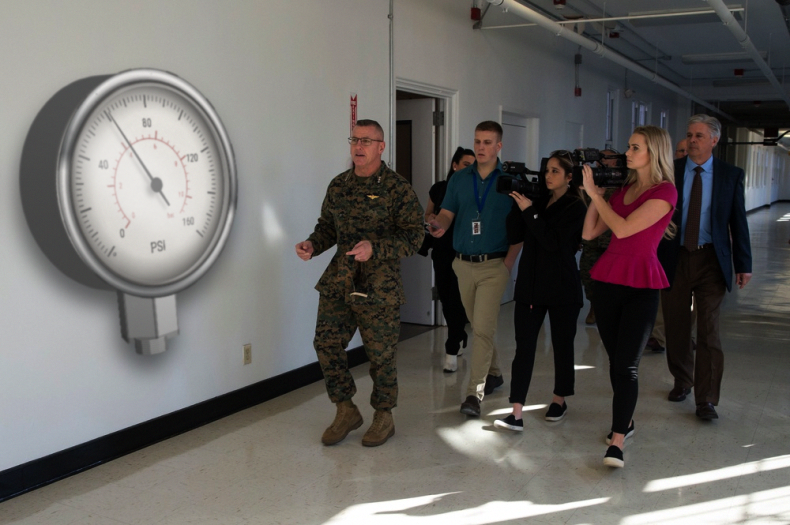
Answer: 60 psi
